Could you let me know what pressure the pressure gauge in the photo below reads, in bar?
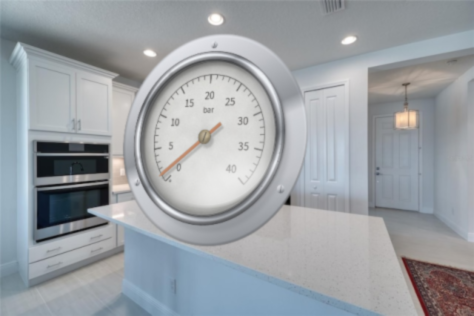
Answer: 1 bar
